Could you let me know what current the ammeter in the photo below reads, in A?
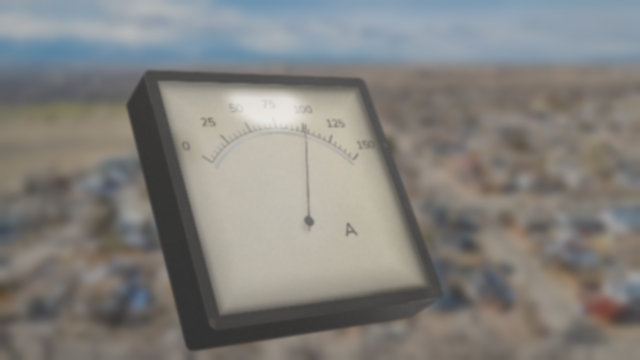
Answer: 100 A
